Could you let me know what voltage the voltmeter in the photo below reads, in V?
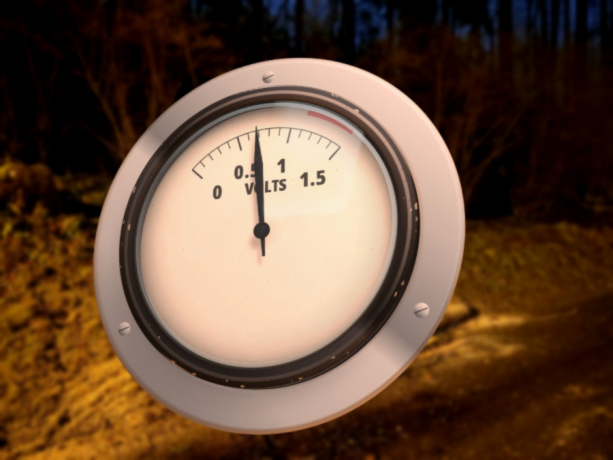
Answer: 0.7 V
